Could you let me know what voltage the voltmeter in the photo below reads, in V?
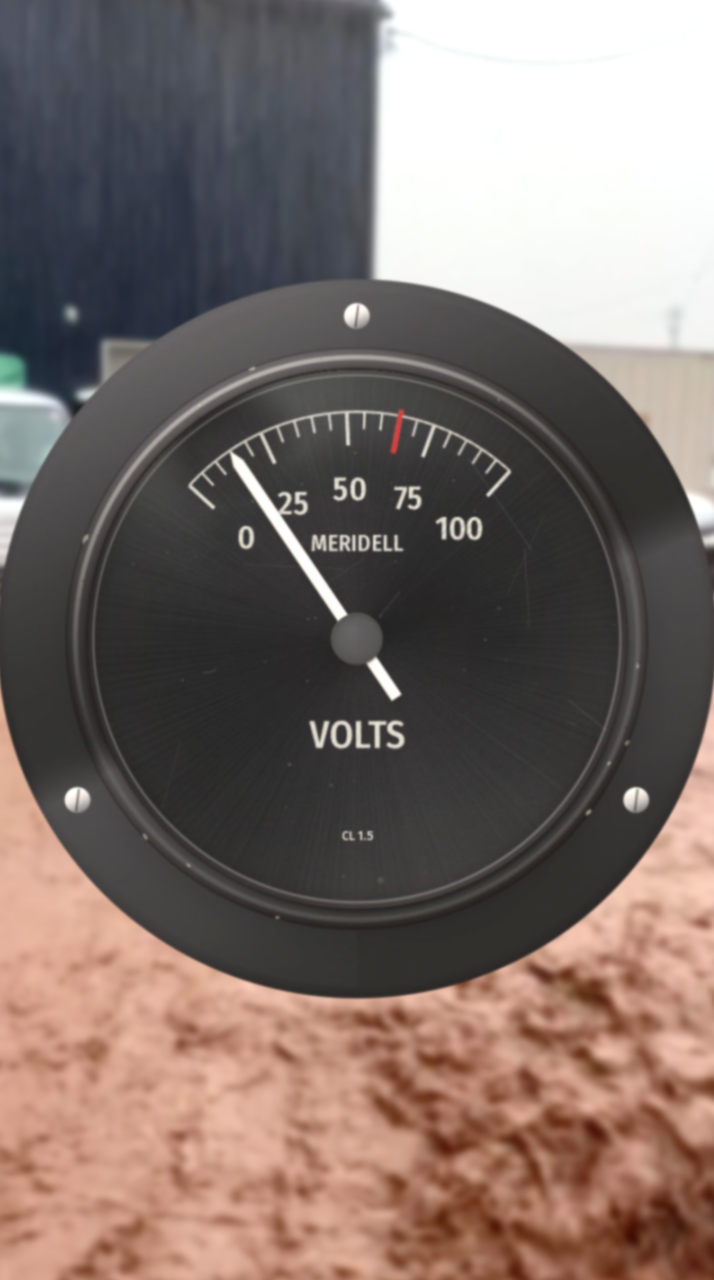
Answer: 15 V
